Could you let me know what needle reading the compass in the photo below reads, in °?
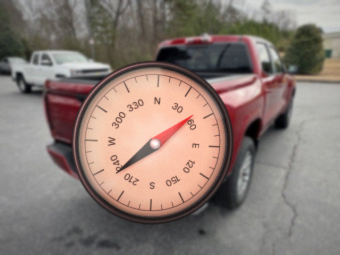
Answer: 50 °
